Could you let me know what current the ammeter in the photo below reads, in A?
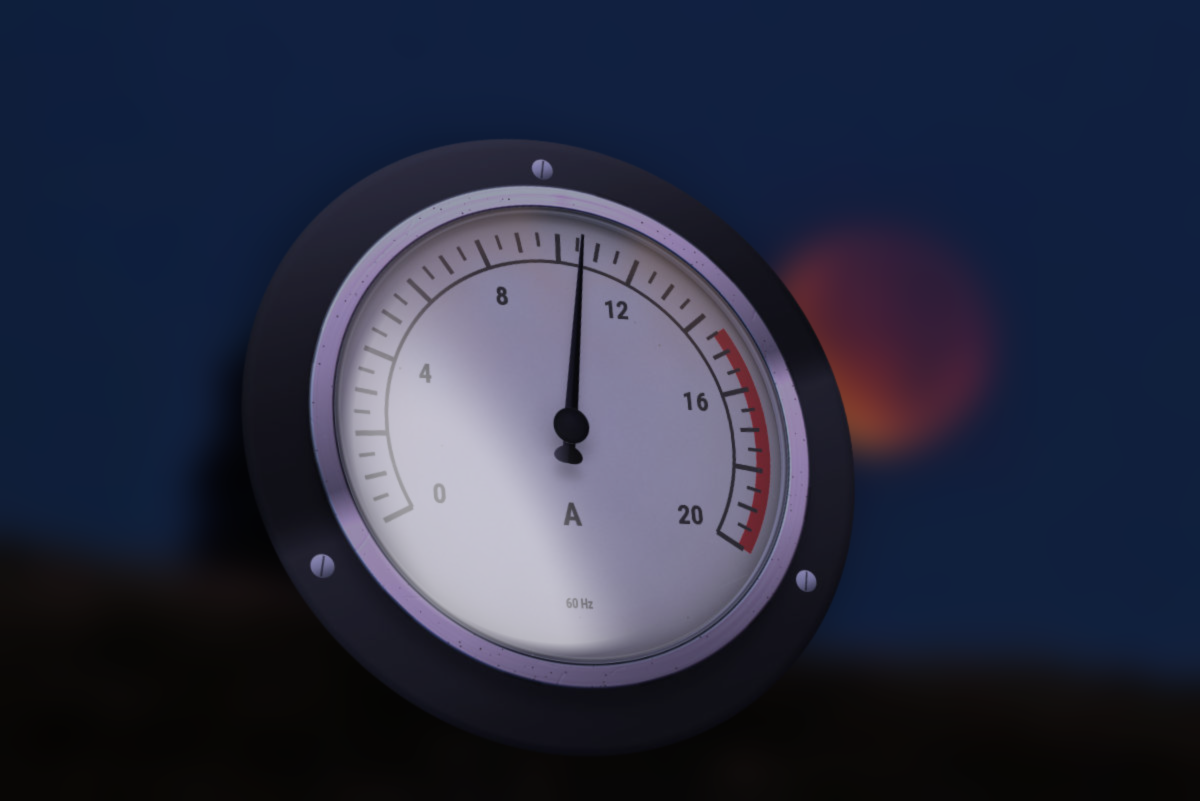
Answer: 10.5 A
